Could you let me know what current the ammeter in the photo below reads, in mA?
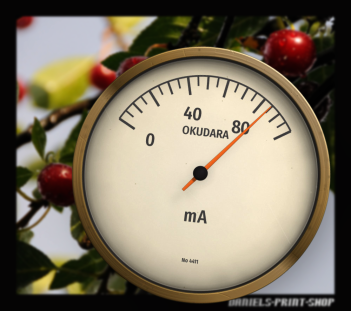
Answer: 85 mA
